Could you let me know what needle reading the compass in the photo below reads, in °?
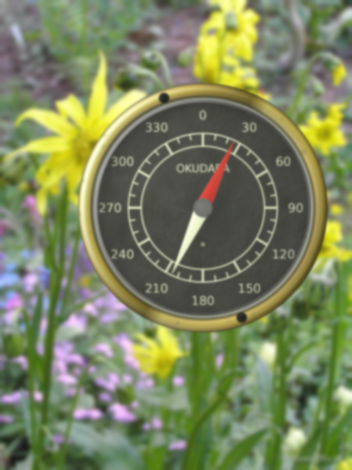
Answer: 25 °
